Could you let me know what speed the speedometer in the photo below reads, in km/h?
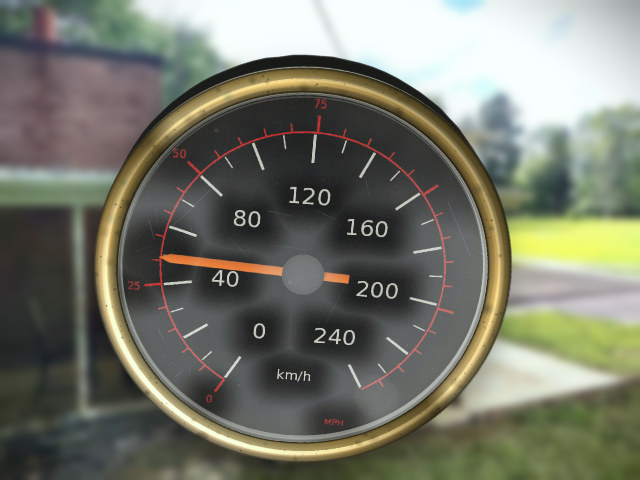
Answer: 50 km/h
